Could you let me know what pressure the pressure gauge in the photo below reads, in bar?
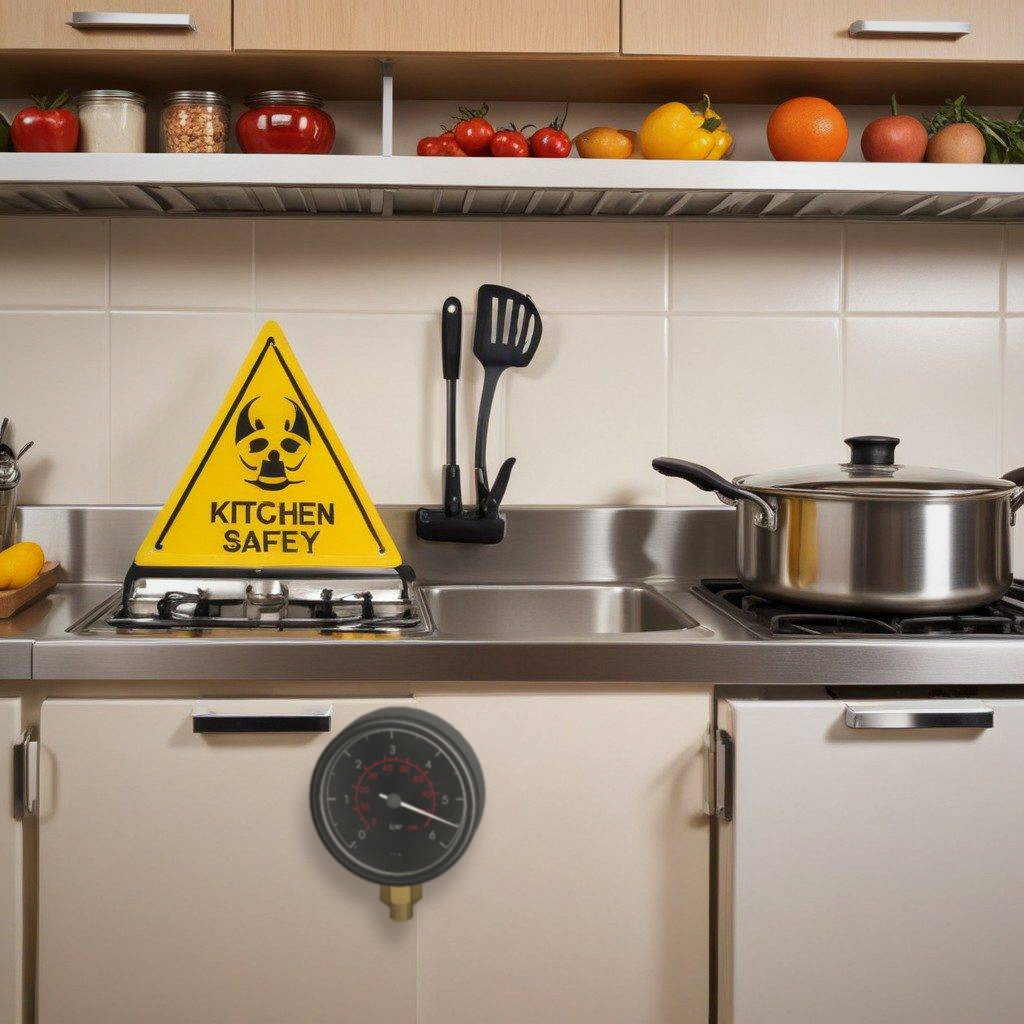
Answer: 5.5 bar
